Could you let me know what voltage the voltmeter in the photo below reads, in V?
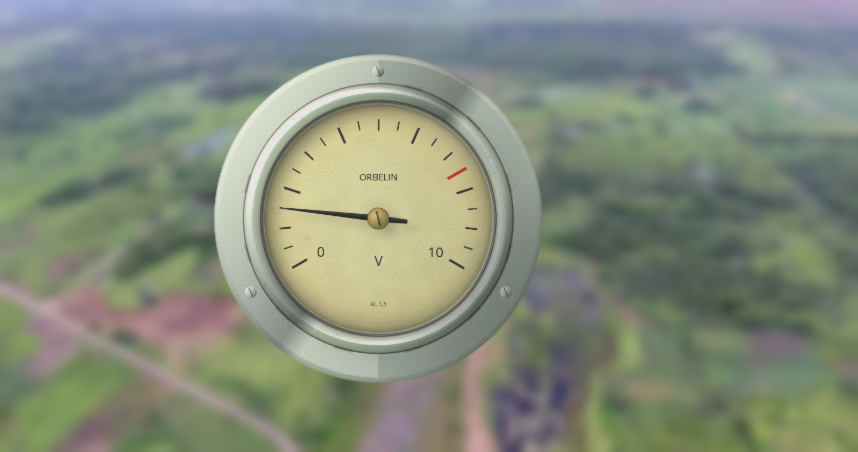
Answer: 1.5 V
